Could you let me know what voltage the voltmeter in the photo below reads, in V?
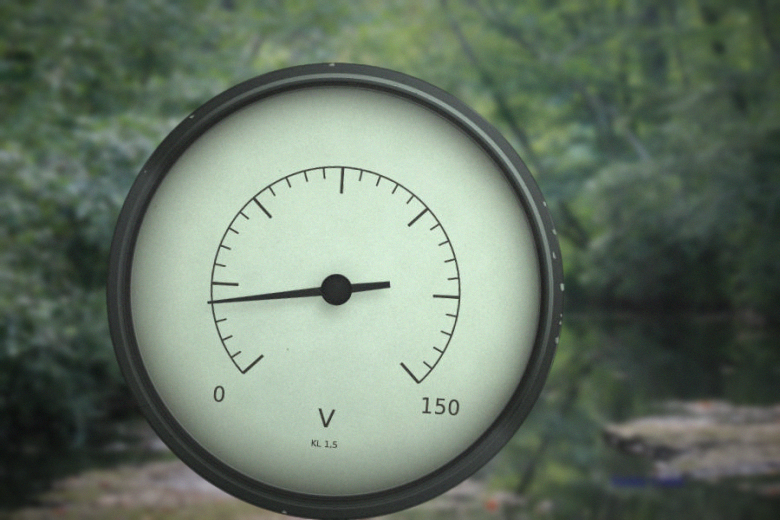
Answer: 20 V
